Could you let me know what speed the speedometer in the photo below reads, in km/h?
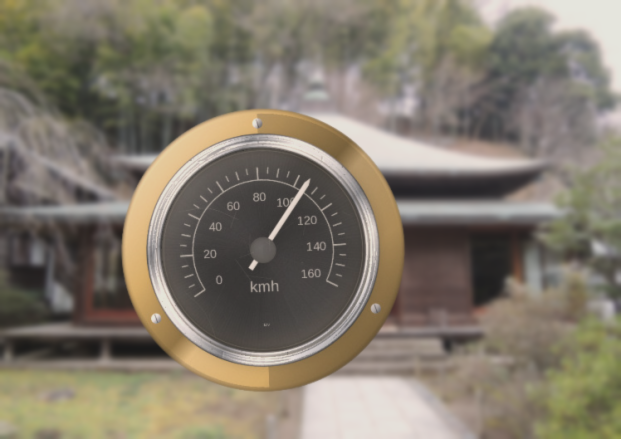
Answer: 105 km/h
